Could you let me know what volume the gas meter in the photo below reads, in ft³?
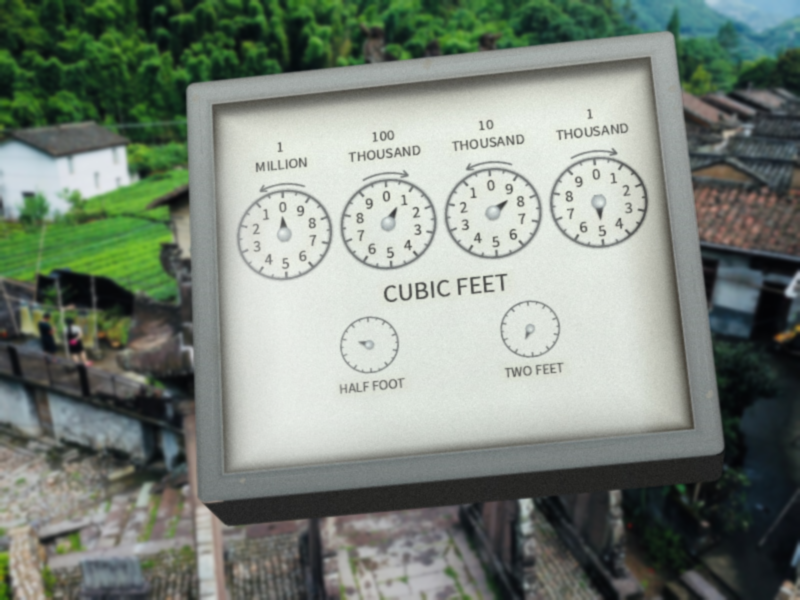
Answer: 8500 ft³
